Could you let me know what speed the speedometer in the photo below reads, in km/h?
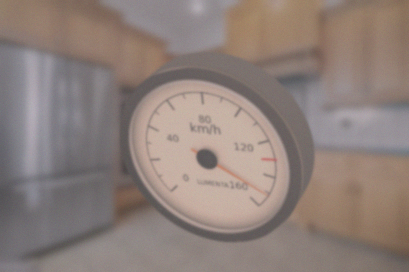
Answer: 150 km/h
